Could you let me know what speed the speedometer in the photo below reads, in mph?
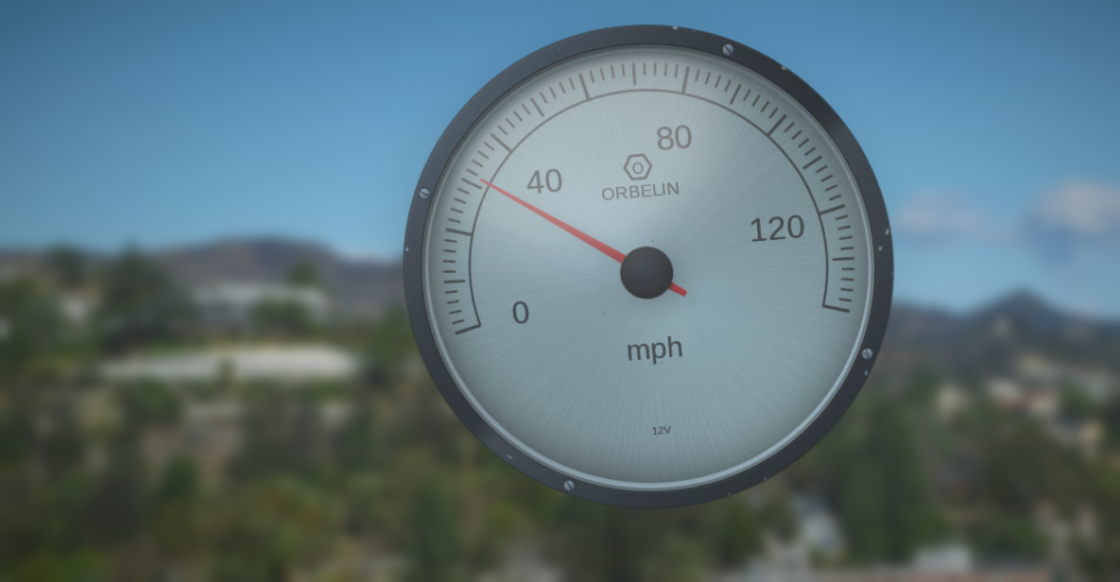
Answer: 32 mph
